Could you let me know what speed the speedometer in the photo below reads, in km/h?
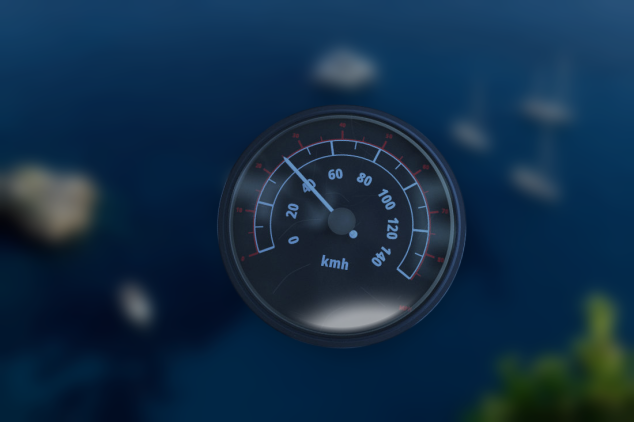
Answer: 40 km/h
